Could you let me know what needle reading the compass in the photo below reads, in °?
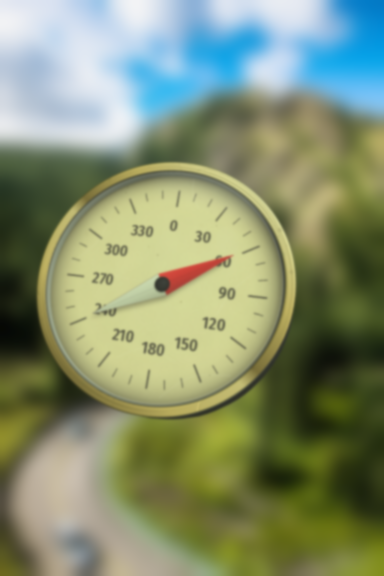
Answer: 60 °
